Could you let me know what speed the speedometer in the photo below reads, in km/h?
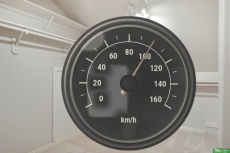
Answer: 100 km/h
